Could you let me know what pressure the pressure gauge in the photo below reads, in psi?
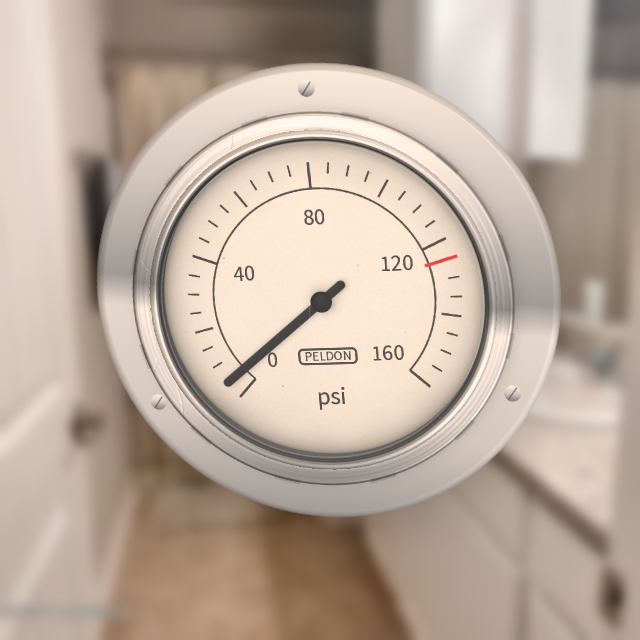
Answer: 5 psi
